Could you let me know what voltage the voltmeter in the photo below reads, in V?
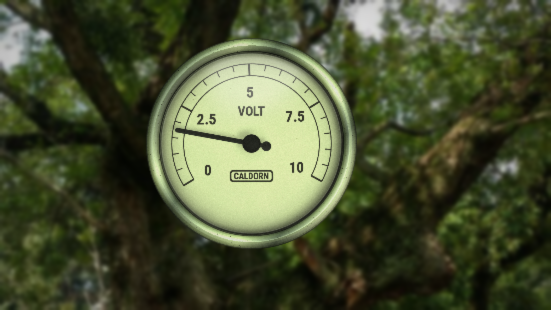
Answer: 1.75 V
